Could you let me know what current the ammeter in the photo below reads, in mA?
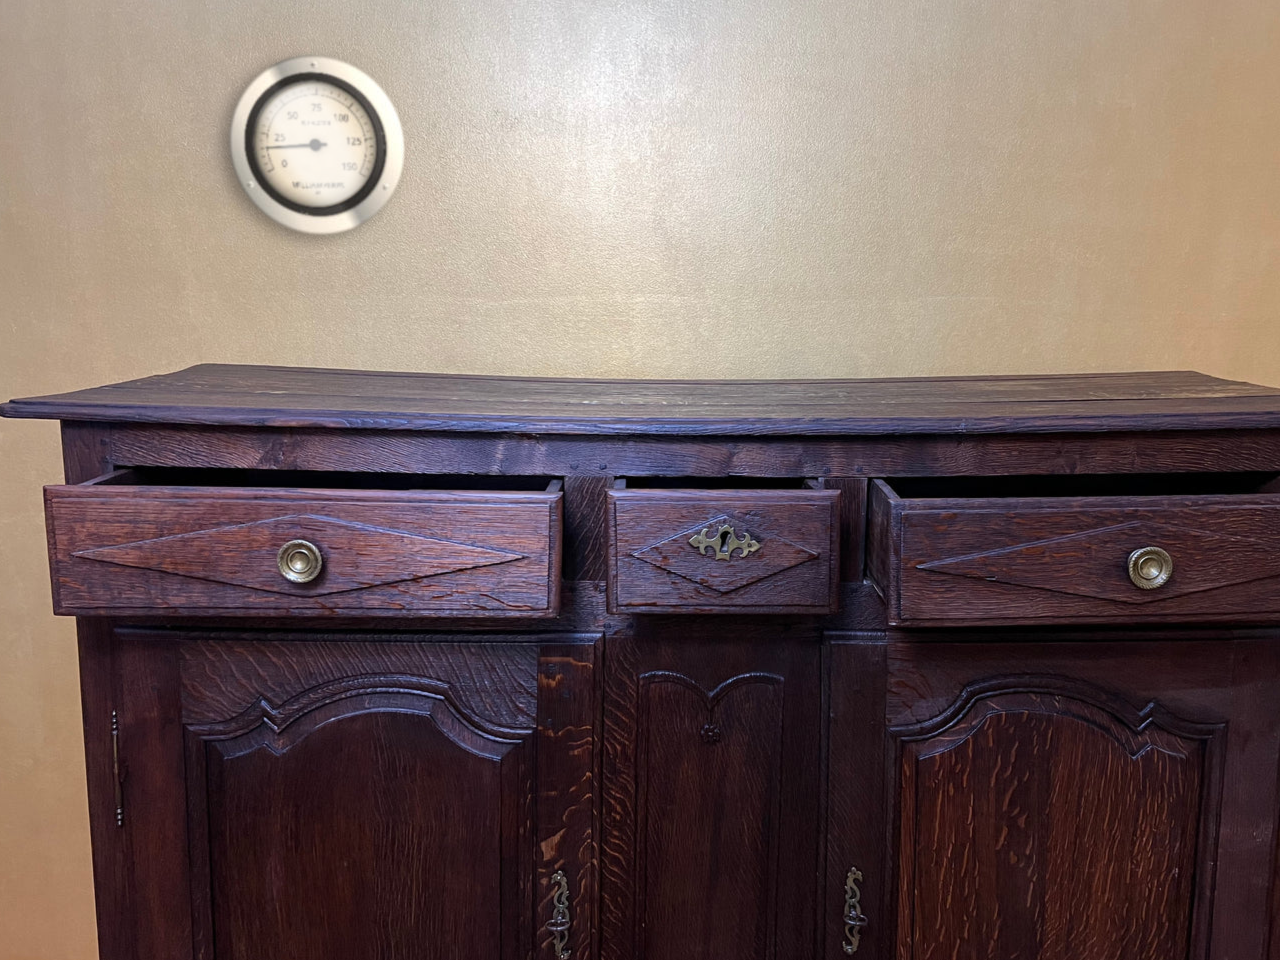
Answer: 15 mA
